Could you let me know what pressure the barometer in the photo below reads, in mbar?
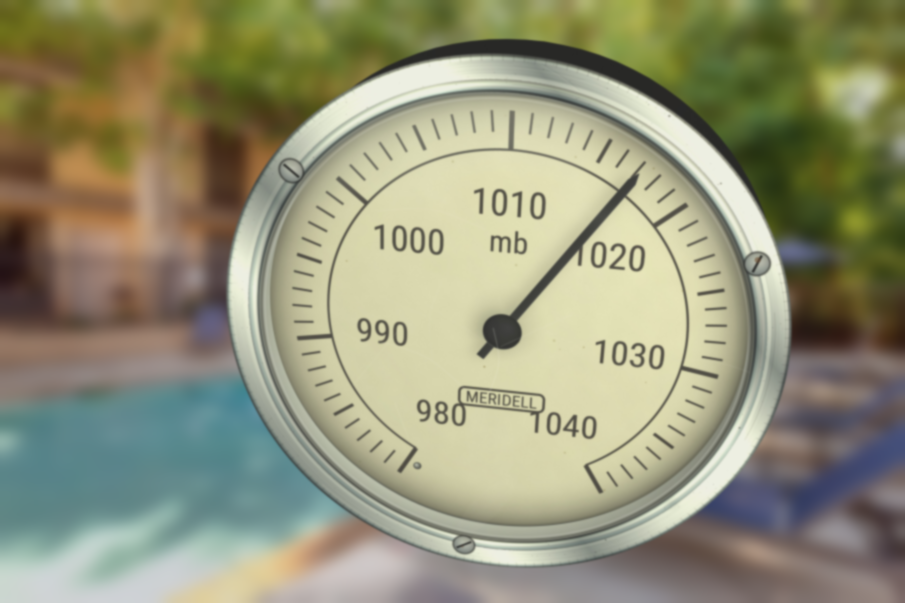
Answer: 1017 mbar
